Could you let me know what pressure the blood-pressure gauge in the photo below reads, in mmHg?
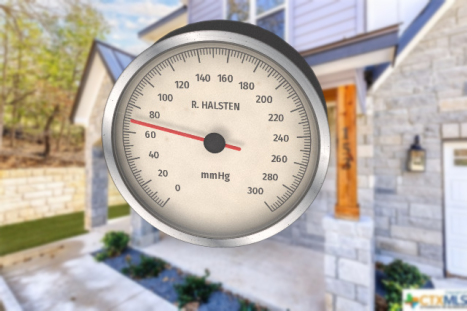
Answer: 70 mmHg
